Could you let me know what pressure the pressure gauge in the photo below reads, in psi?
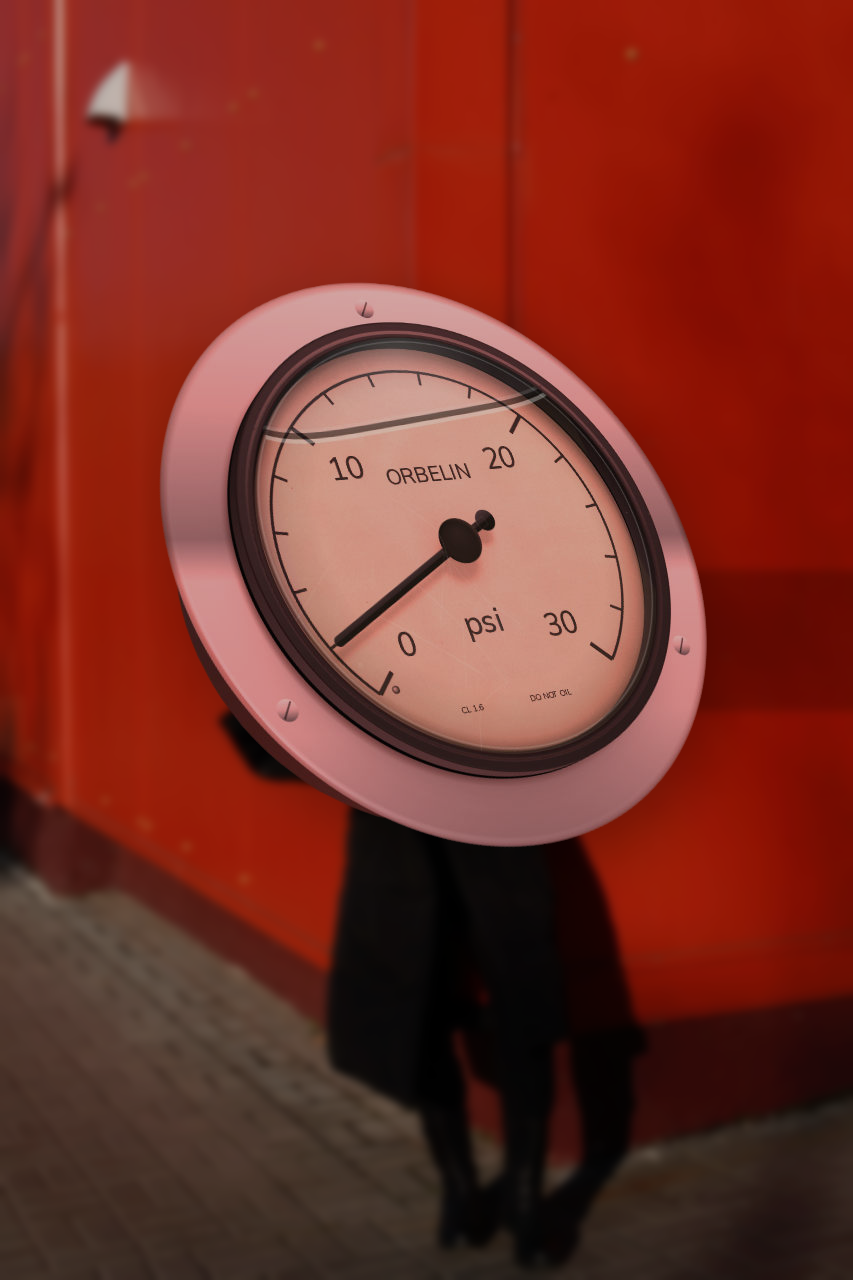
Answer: 2 psi
